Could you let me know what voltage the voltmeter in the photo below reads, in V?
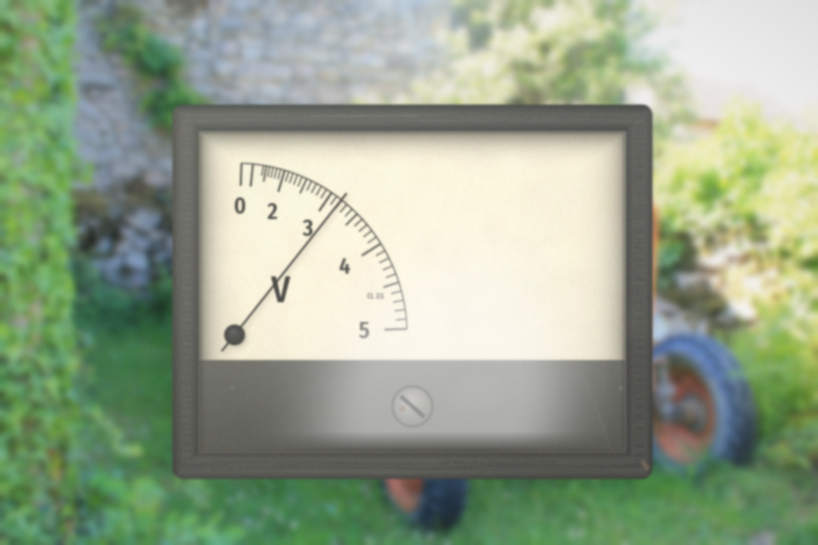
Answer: 3.2 V
